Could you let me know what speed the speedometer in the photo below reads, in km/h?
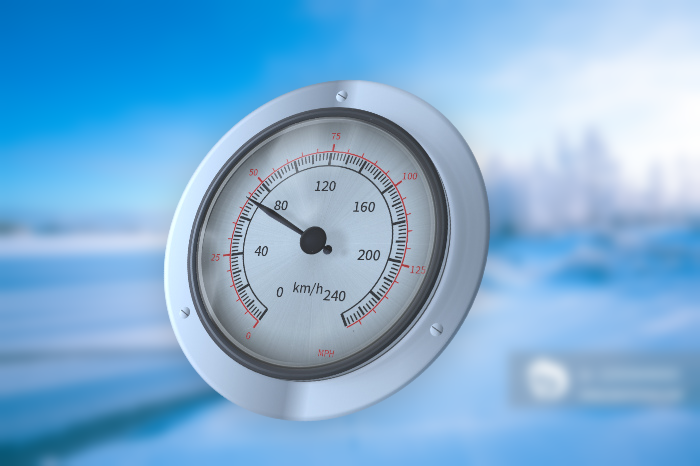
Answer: 70 km/h
